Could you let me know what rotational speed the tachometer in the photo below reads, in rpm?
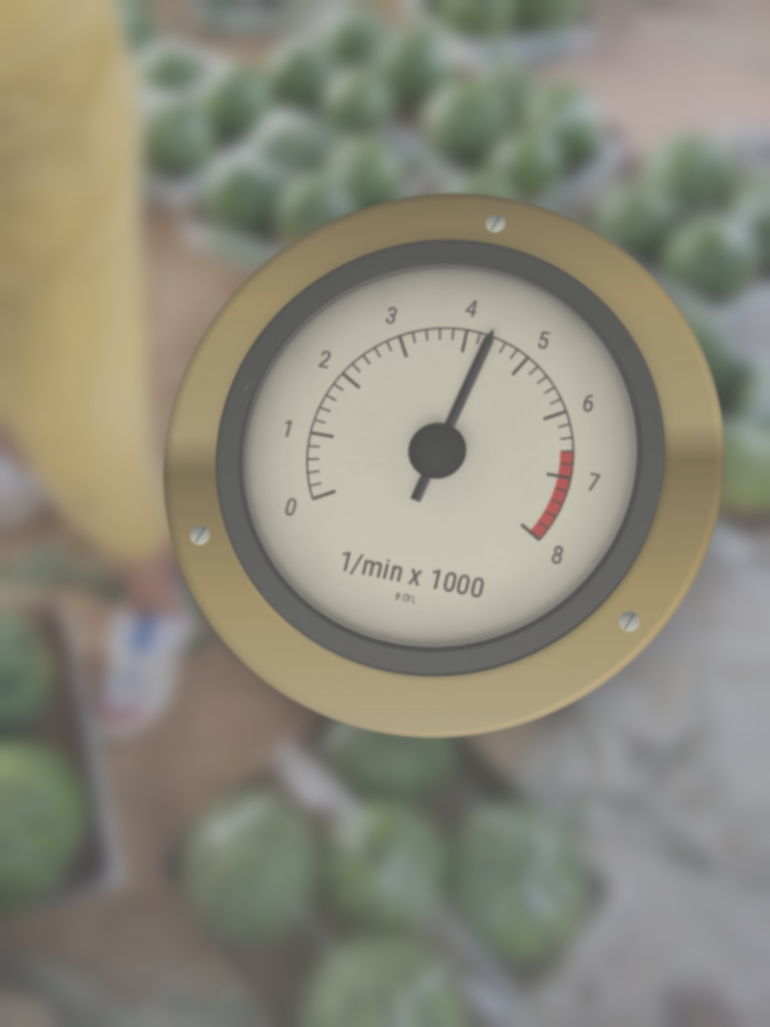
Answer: 4400 rpm
